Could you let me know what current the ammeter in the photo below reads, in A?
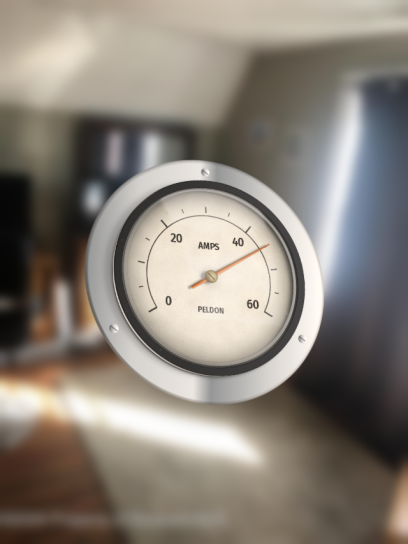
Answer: 45 A
